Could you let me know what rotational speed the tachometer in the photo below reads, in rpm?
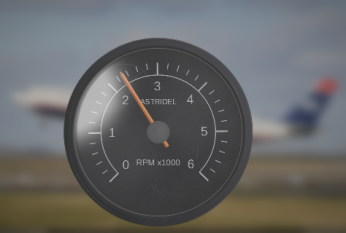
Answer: 2300 rpm
